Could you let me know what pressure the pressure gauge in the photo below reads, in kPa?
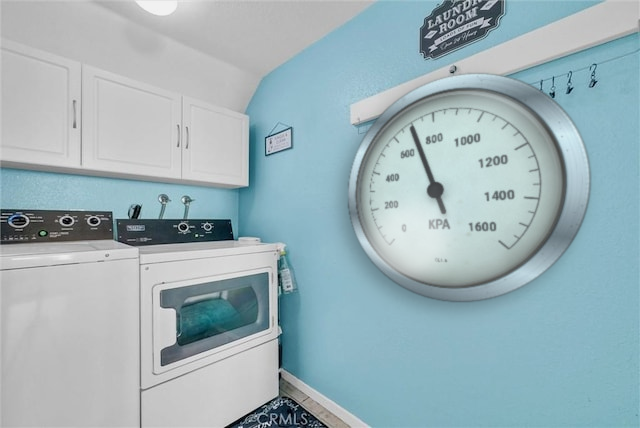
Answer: 700 kPa
